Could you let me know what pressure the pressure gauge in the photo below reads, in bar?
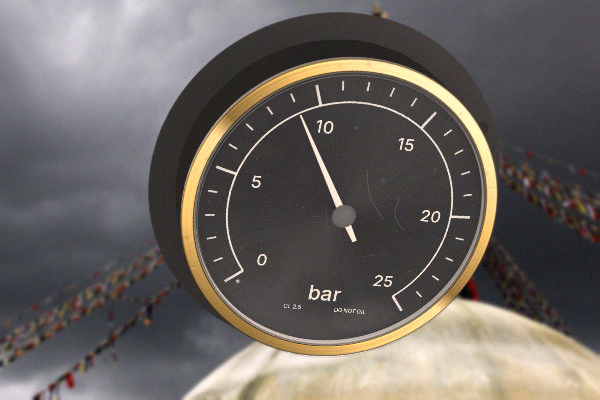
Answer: 9 bar
